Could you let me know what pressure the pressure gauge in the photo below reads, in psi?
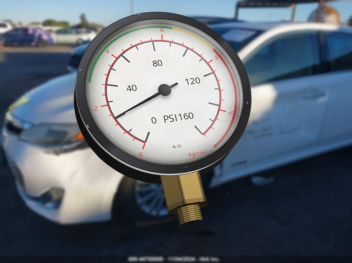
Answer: 20 psi
